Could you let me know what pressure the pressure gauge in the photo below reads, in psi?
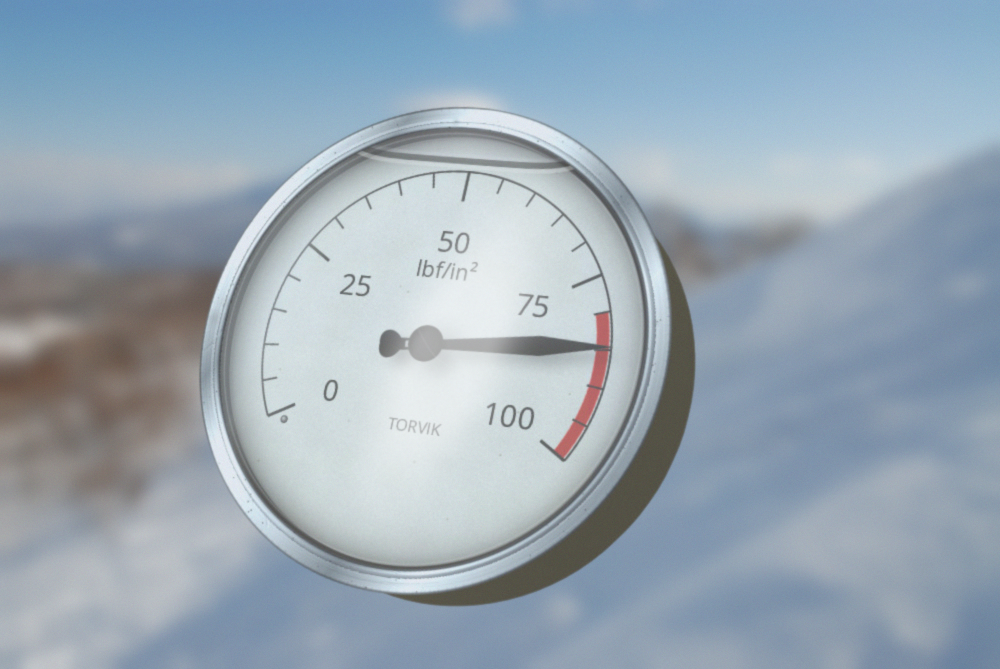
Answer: 85 psi
